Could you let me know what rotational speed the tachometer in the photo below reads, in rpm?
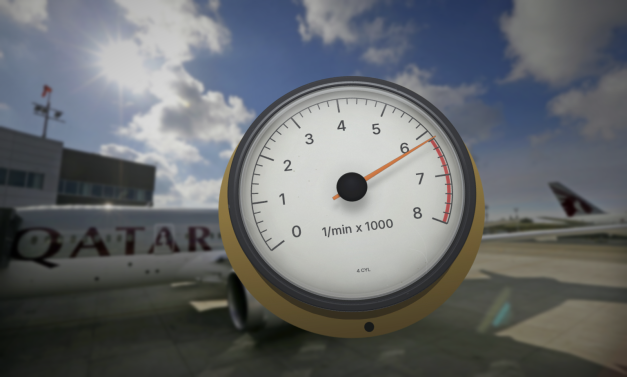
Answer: 6200 rpm
